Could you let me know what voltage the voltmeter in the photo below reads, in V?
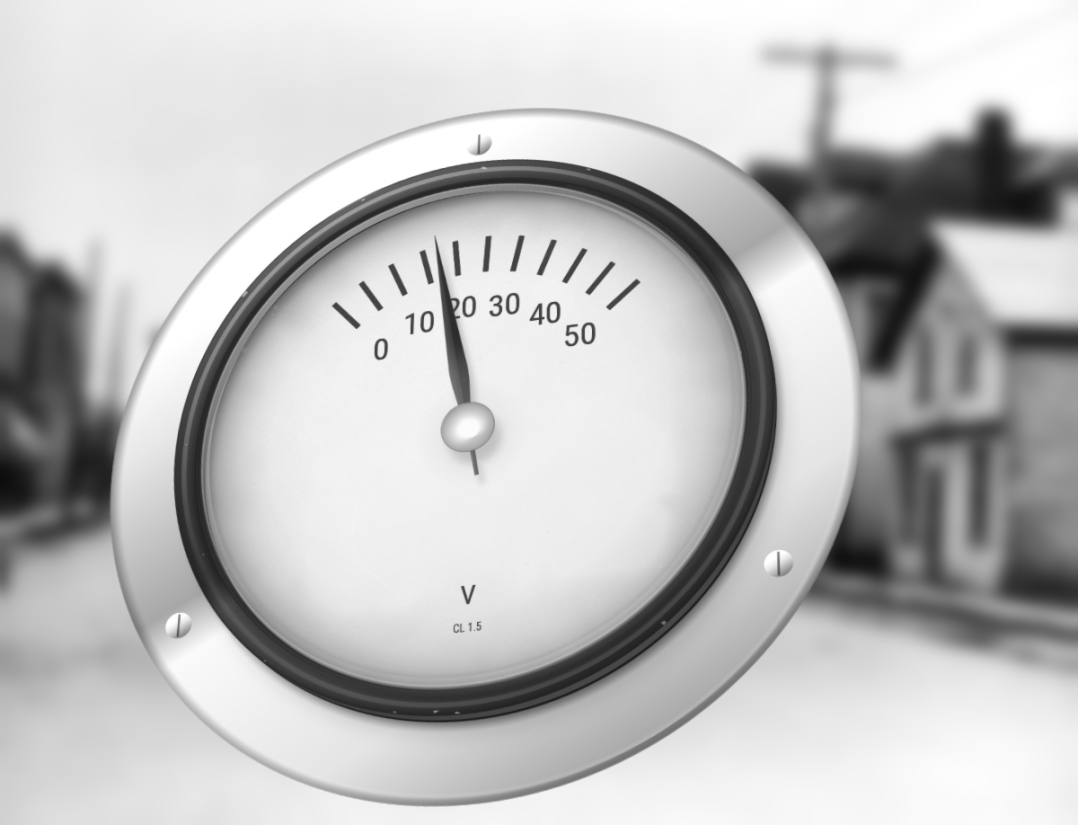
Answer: 17.5 V
